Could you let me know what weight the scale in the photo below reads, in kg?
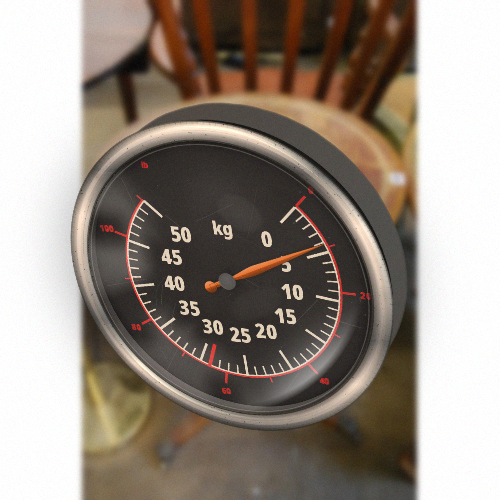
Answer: 4 kg
